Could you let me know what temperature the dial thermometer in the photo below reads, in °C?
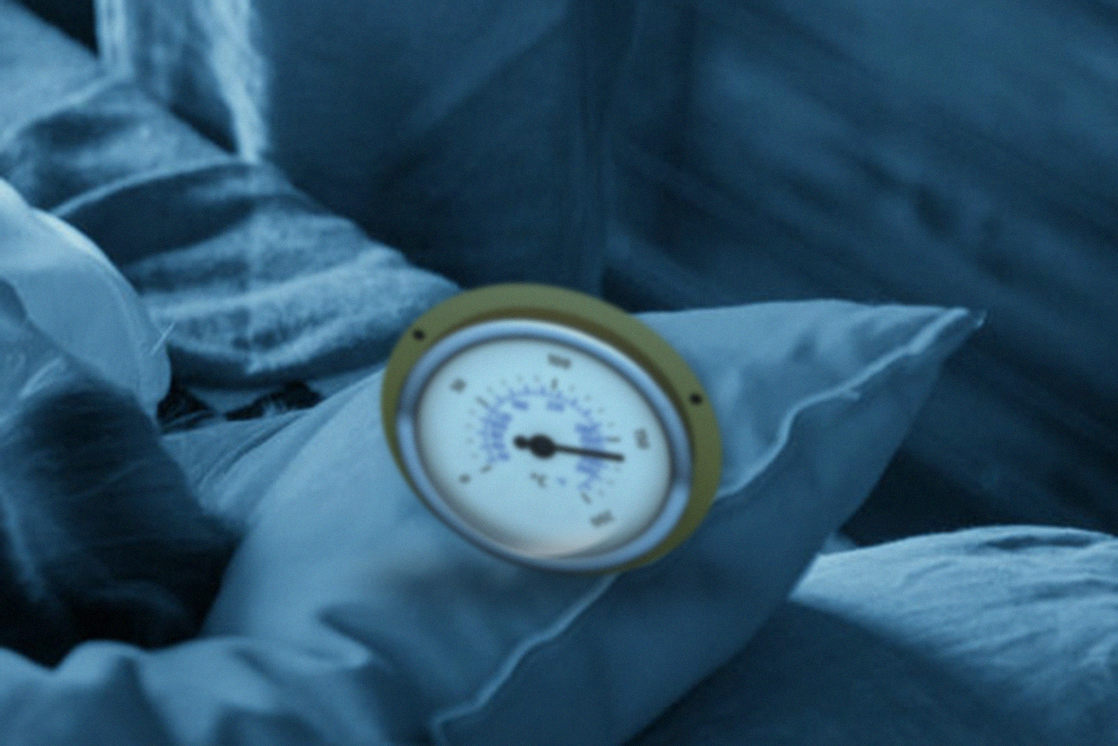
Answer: 160 °C
